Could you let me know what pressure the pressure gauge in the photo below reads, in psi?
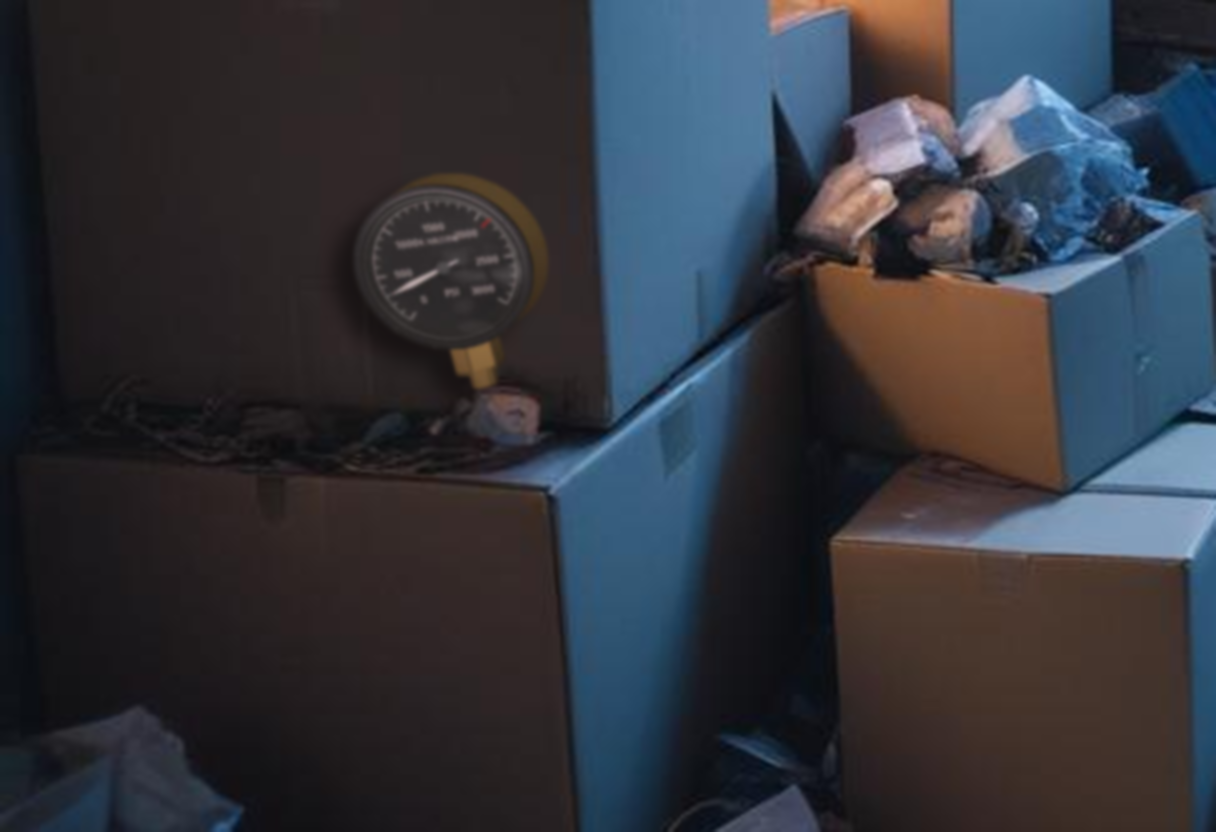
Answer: 300 psi
